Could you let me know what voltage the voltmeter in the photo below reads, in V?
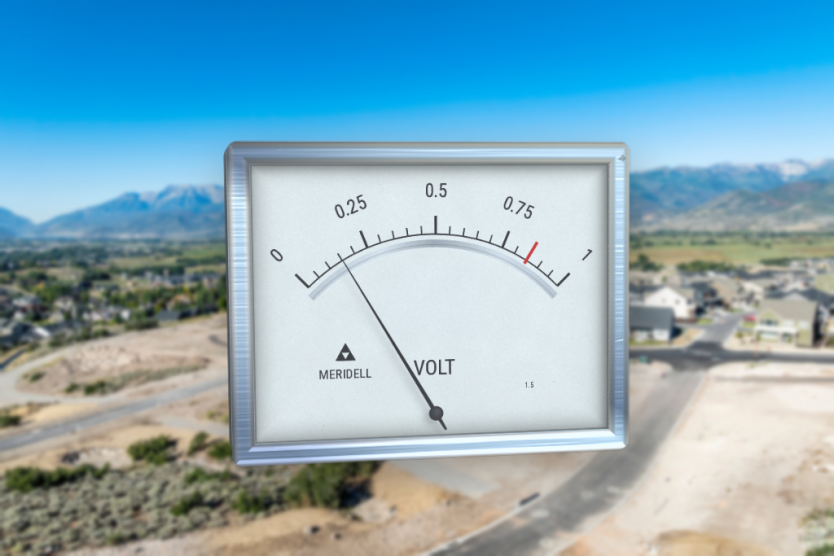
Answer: 0.15 V
